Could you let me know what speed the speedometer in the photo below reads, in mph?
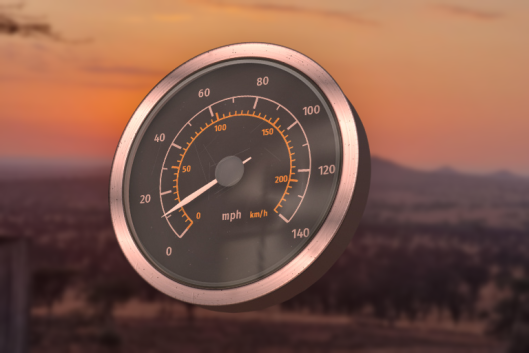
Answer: 10 mph
